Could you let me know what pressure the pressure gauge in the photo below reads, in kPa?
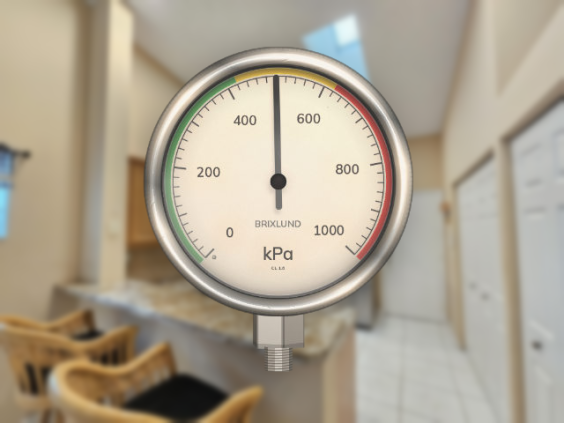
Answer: 500 kPa
